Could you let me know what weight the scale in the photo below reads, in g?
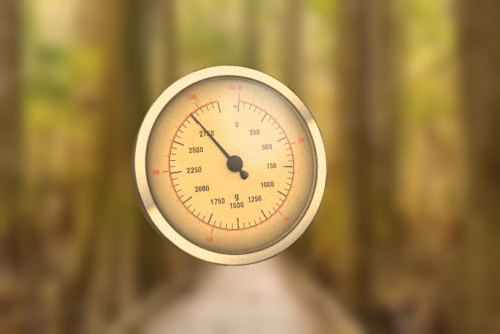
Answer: 2750 g
